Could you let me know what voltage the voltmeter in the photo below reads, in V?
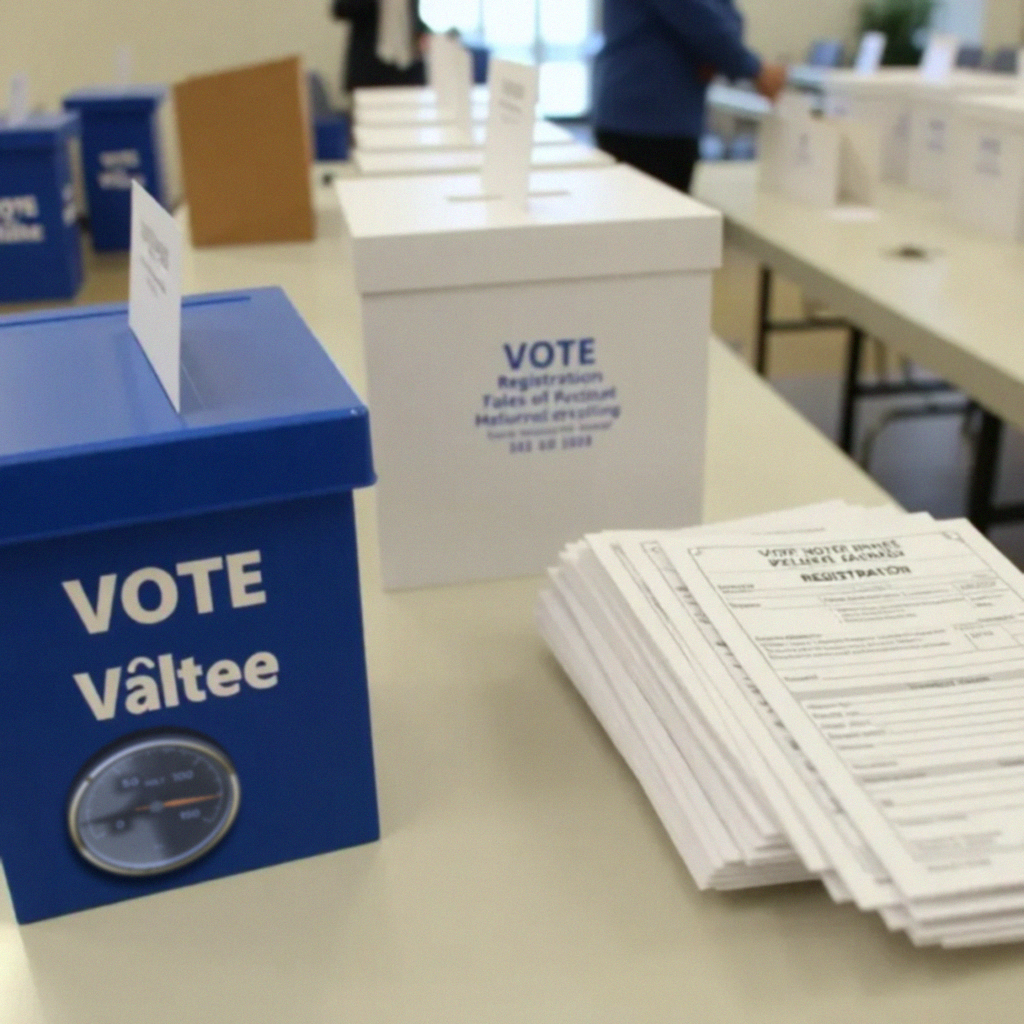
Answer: 130 V
